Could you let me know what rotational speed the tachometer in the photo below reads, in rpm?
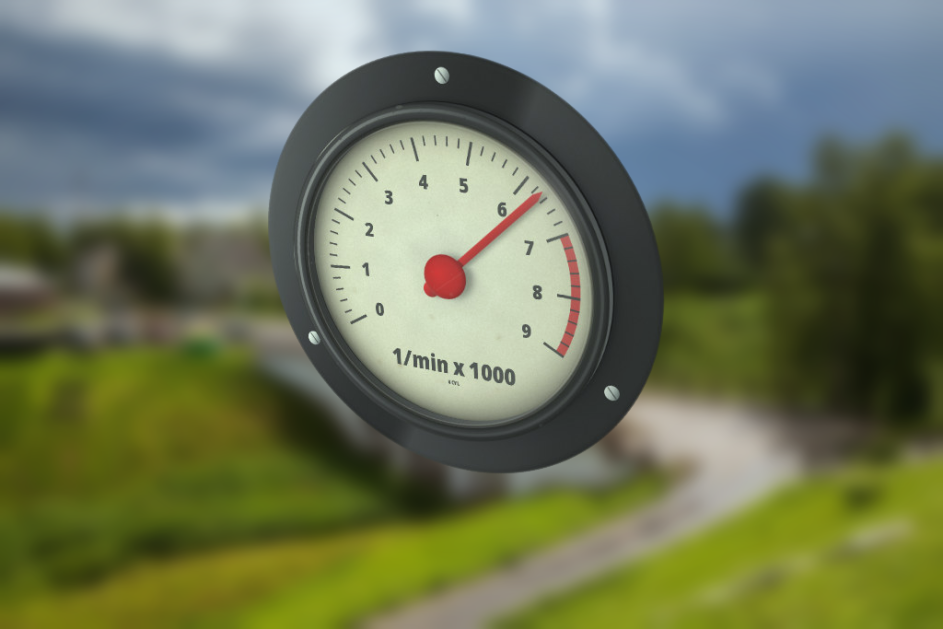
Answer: 6300 rpm
